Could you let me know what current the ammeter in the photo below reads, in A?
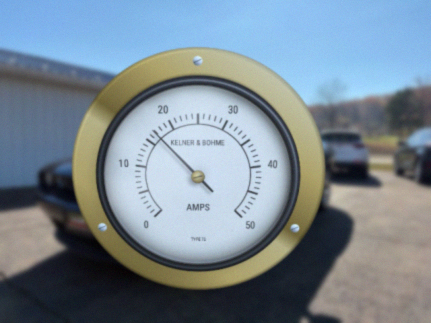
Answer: 17 A
